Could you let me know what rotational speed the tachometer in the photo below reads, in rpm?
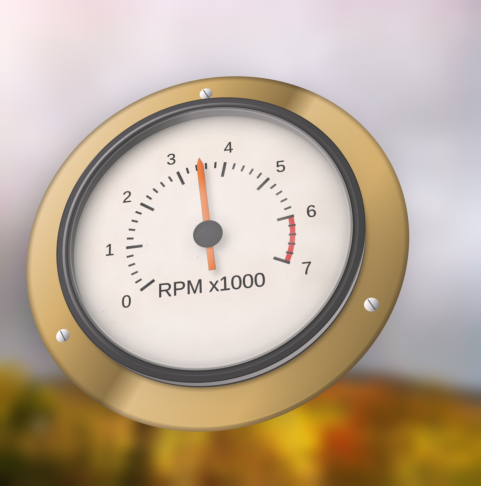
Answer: 3500 rpm
